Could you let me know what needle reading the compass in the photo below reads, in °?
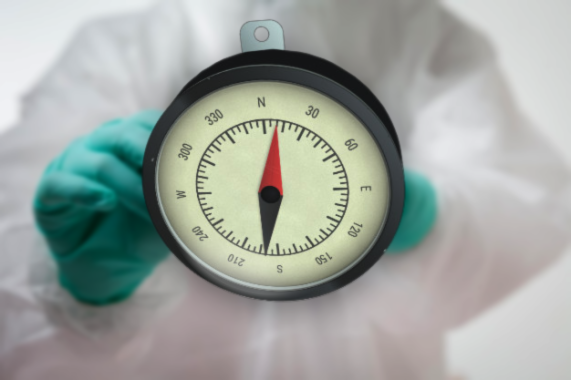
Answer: 10 °
